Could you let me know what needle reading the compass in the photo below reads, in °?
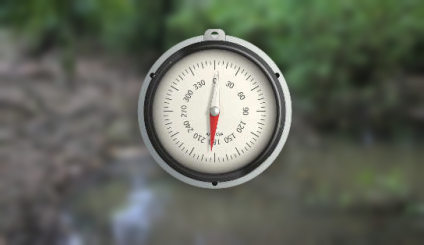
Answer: 185 °
